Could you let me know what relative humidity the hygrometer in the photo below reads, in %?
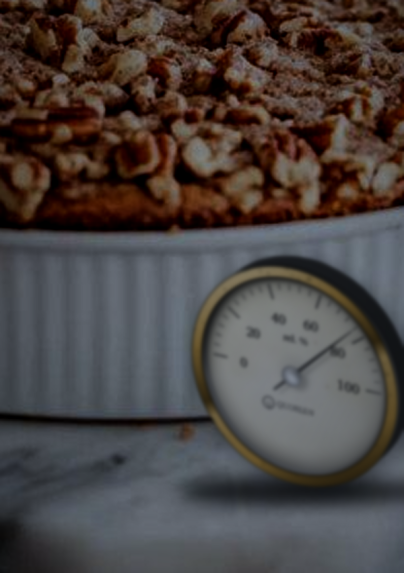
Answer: 76 %
